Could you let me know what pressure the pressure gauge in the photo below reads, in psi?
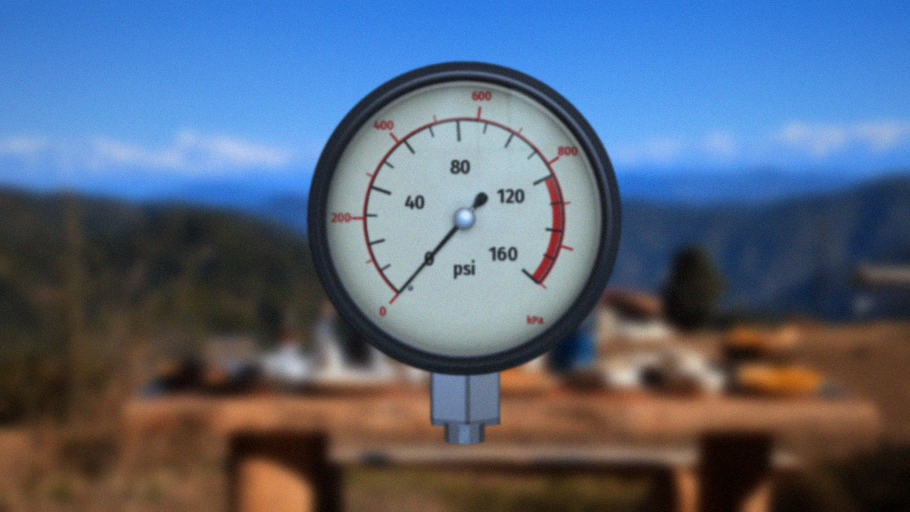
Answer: 0 psi
